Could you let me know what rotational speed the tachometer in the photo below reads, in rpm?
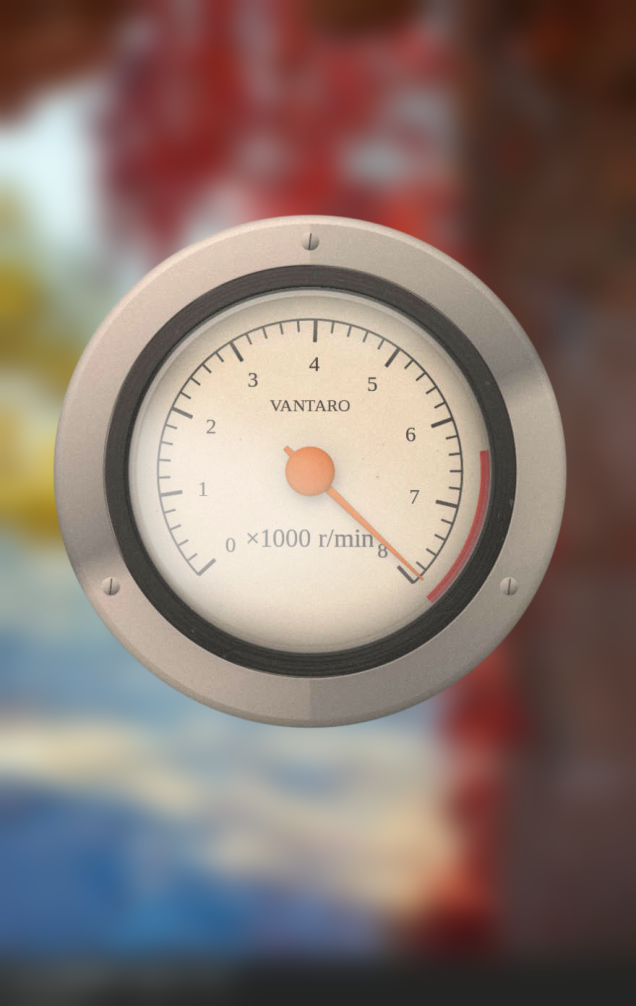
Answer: 7900 rpm
